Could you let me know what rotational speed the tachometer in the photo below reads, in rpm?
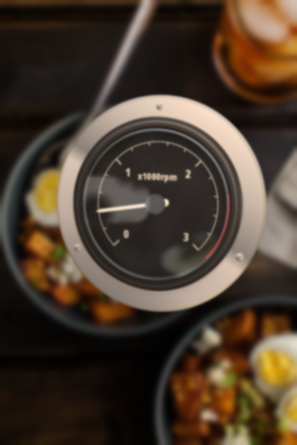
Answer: 400 rpm
